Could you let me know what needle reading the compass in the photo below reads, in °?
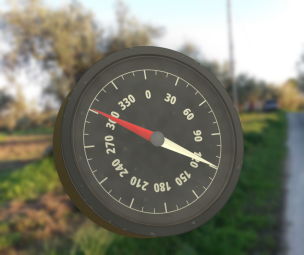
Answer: 300 °
